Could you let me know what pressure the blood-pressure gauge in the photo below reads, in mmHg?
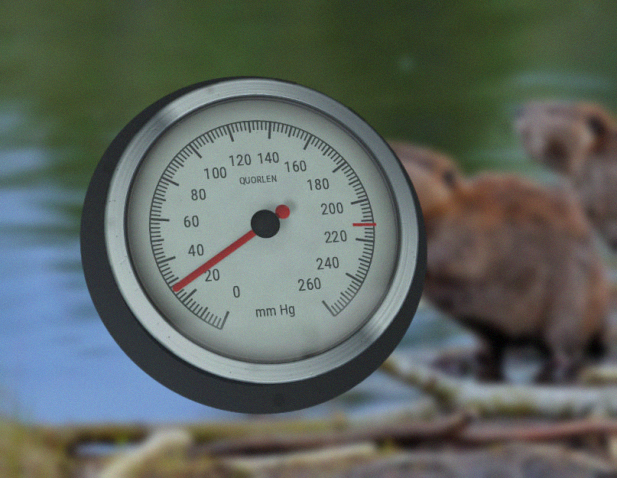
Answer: 26 mmHg
